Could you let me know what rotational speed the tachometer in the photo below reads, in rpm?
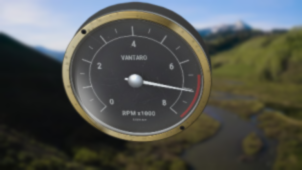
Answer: 7000 rpm
